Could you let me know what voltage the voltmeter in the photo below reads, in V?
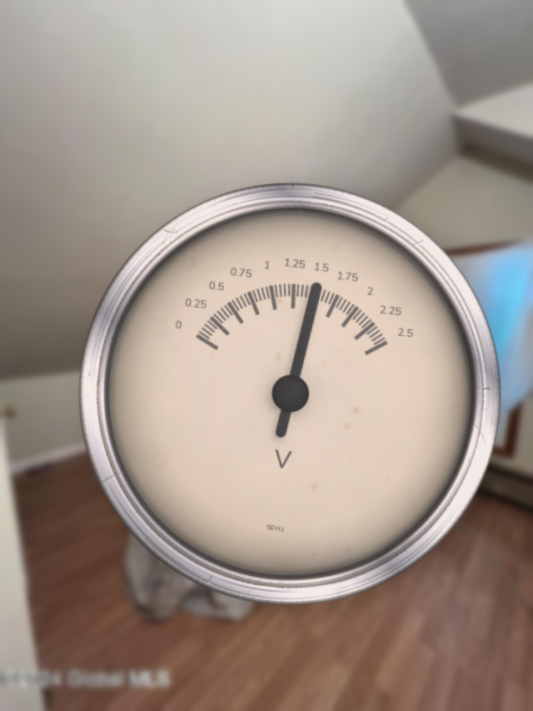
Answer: 1.5 V
